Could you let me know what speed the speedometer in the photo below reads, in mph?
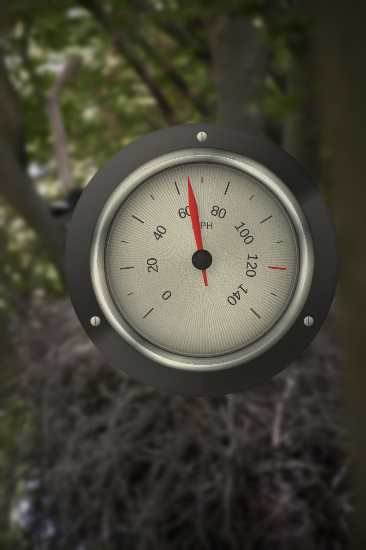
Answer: 65 mph
